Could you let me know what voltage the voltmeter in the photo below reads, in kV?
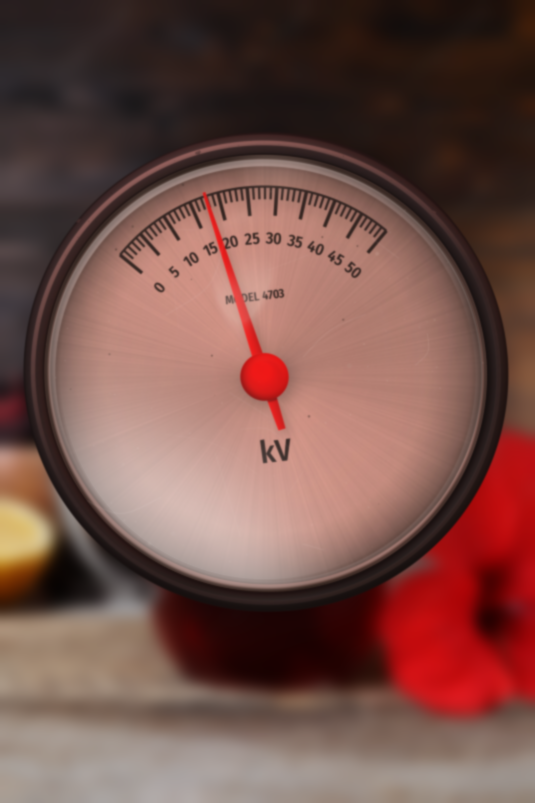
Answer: 18 kV
